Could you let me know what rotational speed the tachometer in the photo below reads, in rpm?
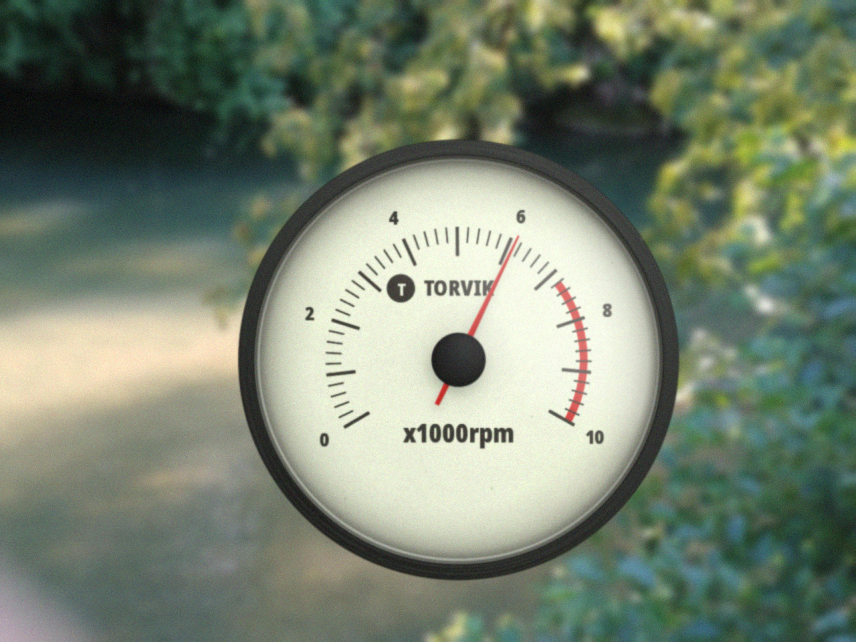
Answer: 6100 rpm
